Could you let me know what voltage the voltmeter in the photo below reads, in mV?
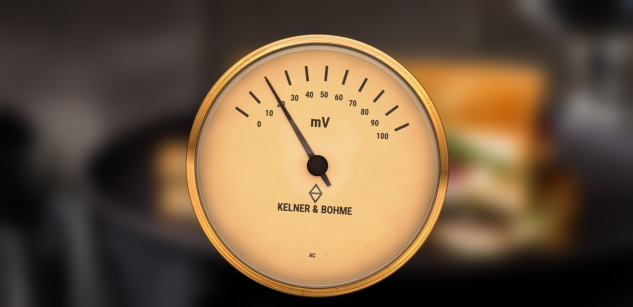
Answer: 20 mV
